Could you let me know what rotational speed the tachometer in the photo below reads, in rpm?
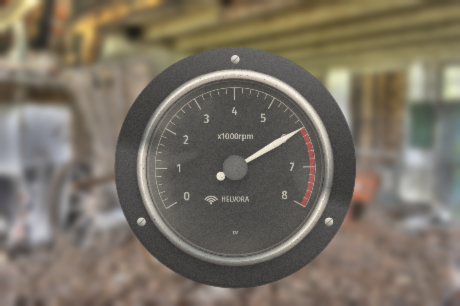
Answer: 6000 rpm
